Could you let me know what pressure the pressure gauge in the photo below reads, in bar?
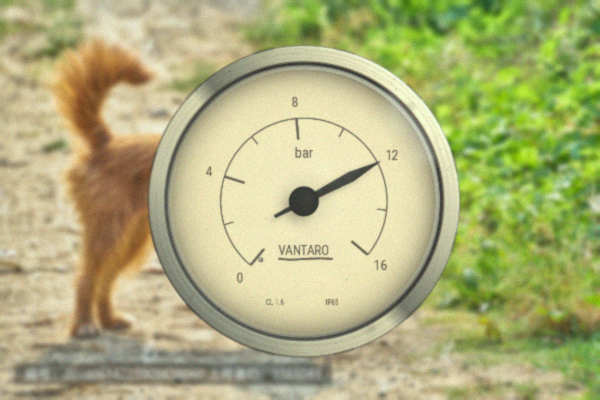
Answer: 12 bar
